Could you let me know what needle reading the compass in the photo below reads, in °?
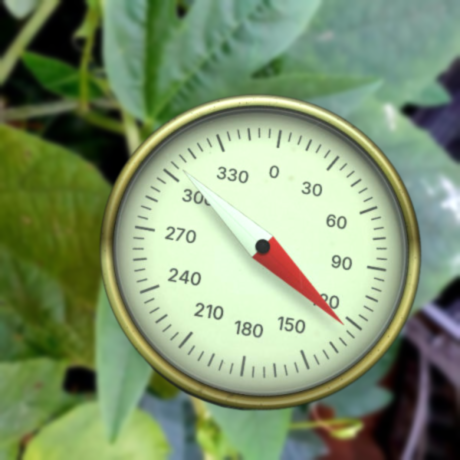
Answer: 125 °
